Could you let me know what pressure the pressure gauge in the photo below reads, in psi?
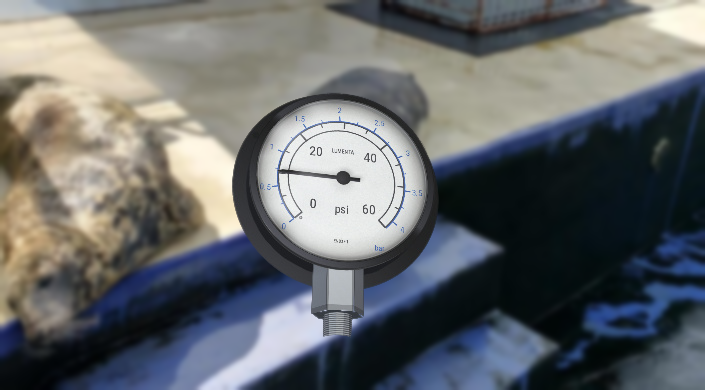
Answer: 10 psi
